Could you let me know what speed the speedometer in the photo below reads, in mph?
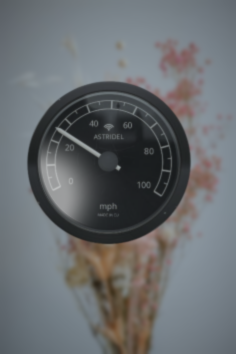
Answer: 25 mph
